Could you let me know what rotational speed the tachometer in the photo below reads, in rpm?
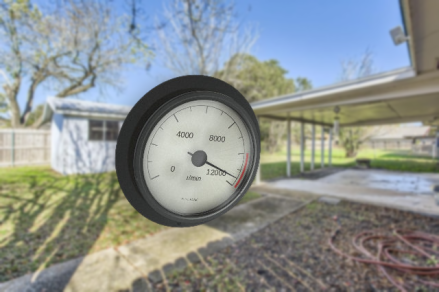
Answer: 11500 rpm
